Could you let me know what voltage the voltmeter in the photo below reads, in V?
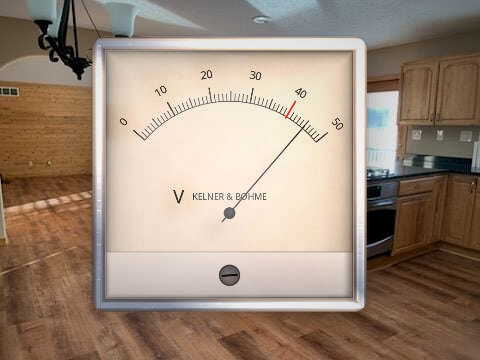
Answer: 45 V
